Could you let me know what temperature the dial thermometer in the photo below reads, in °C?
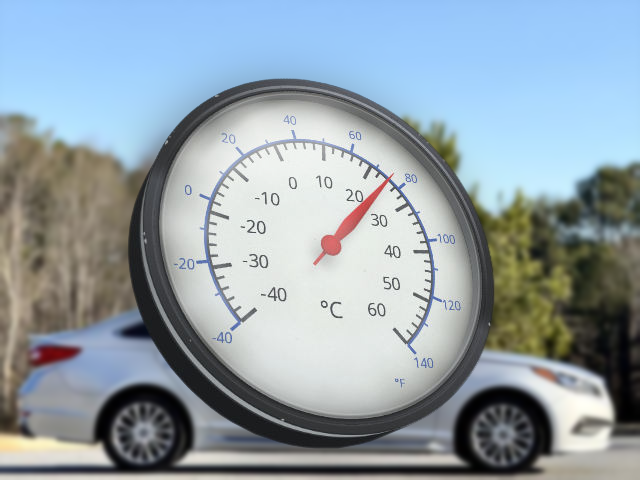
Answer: 24 °C
